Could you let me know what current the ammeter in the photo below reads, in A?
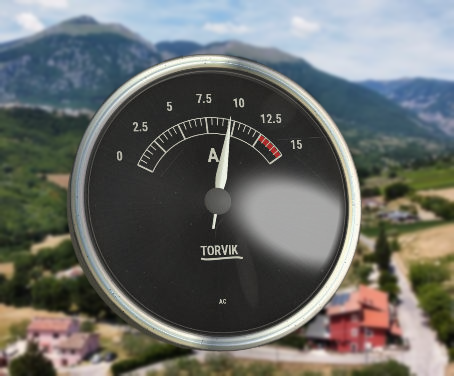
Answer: 9.5 A
